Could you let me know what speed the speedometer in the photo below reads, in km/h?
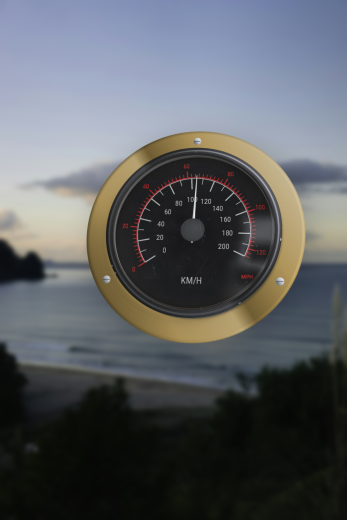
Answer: 105 km/h
